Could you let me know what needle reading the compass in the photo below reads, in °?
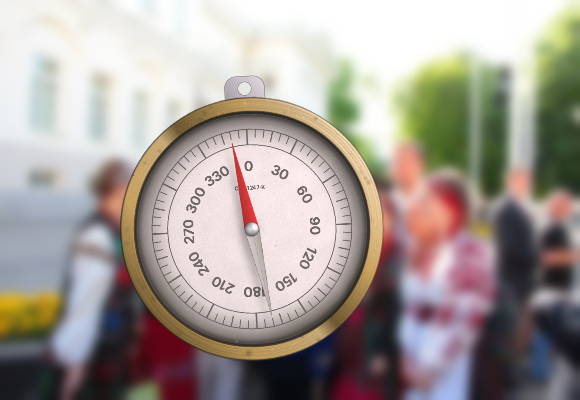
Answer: 350 °
